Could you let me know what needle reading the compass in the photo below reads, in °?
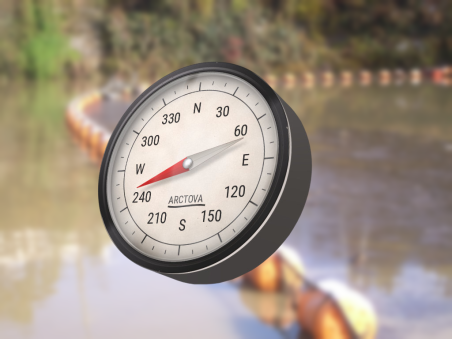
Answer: 250 °
